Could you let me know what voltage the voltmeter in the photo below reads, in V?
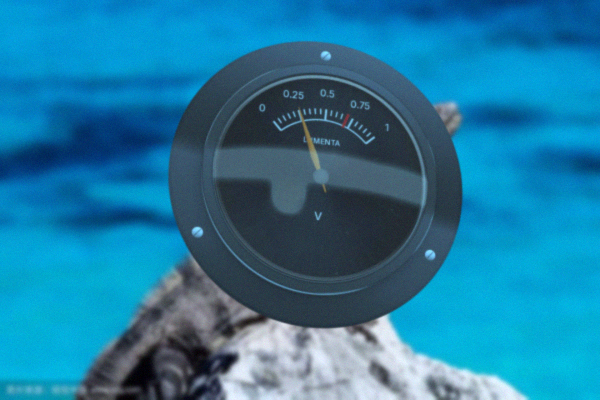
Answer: 0.25 V
